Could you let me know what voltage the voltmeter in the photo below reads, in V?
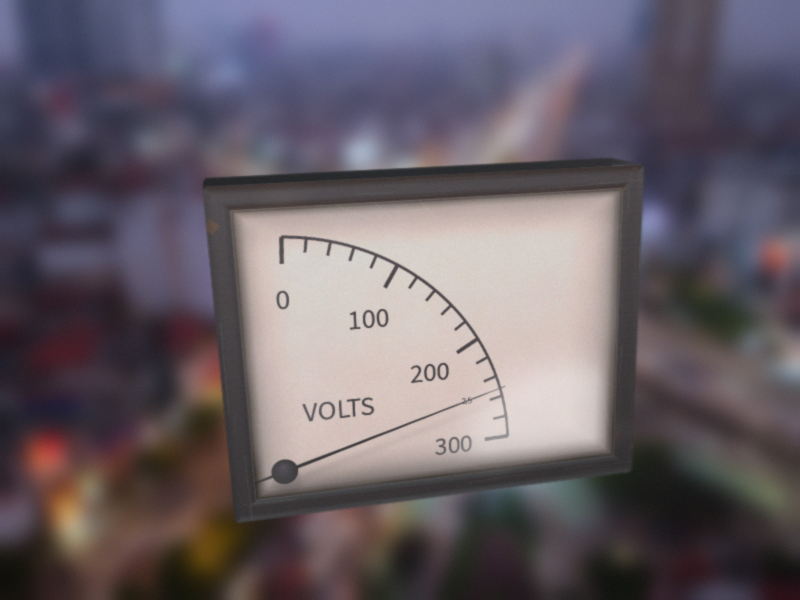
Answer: 250 V
